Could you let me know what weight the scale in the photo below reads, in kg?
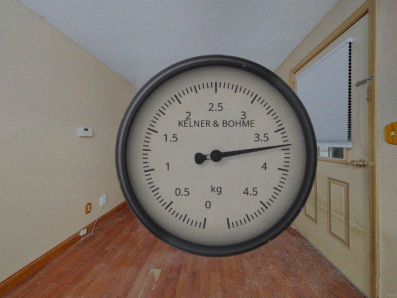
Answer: 3.7 kg
